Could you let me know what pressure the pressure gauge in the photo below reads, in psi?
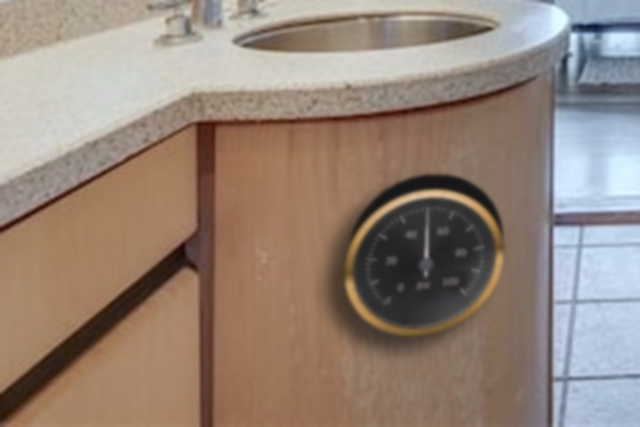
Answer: 50 psi
